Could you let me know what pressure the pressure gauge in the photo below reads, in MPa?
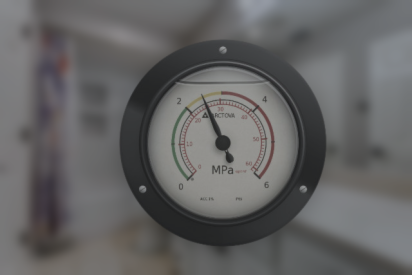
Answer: 2.5 MPa
